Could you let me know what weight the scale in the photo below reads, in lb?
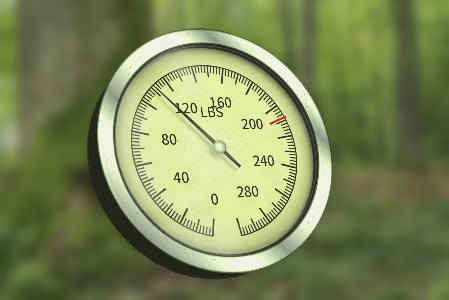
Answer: 110 lb
